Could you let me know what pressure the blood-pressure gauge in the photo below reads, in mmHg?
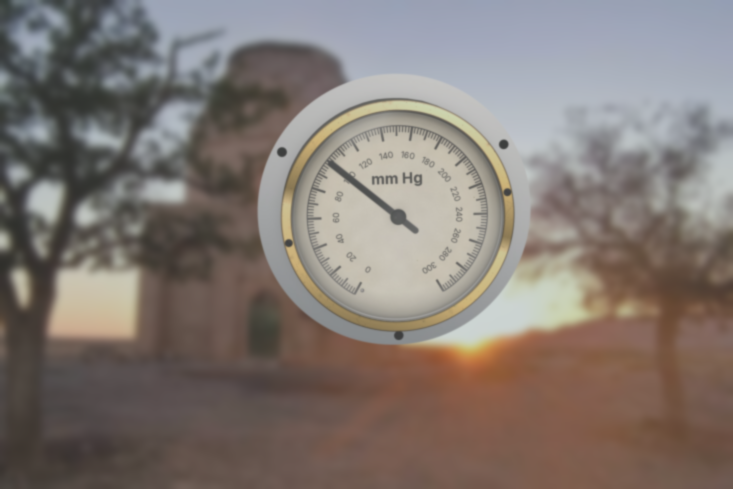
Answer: 100 mmHg
